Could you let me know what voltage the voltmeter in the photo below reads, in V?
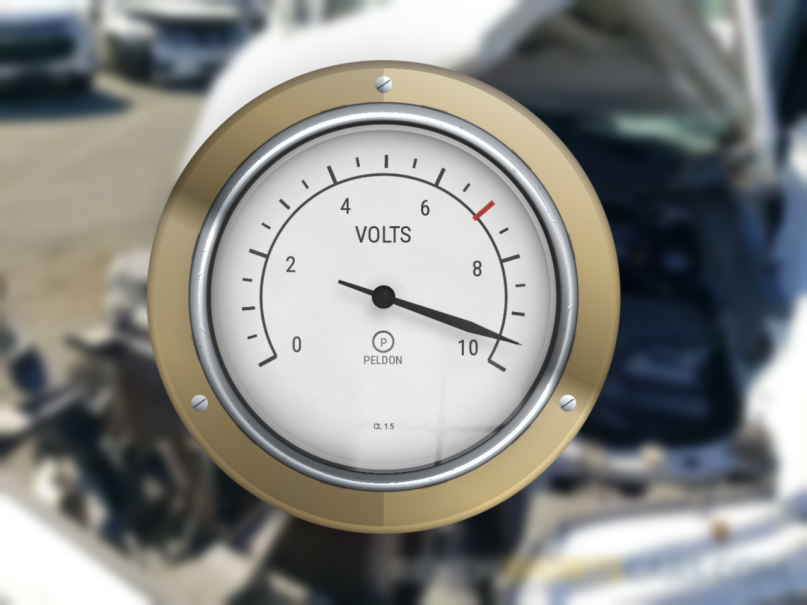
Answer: 9.5 V
